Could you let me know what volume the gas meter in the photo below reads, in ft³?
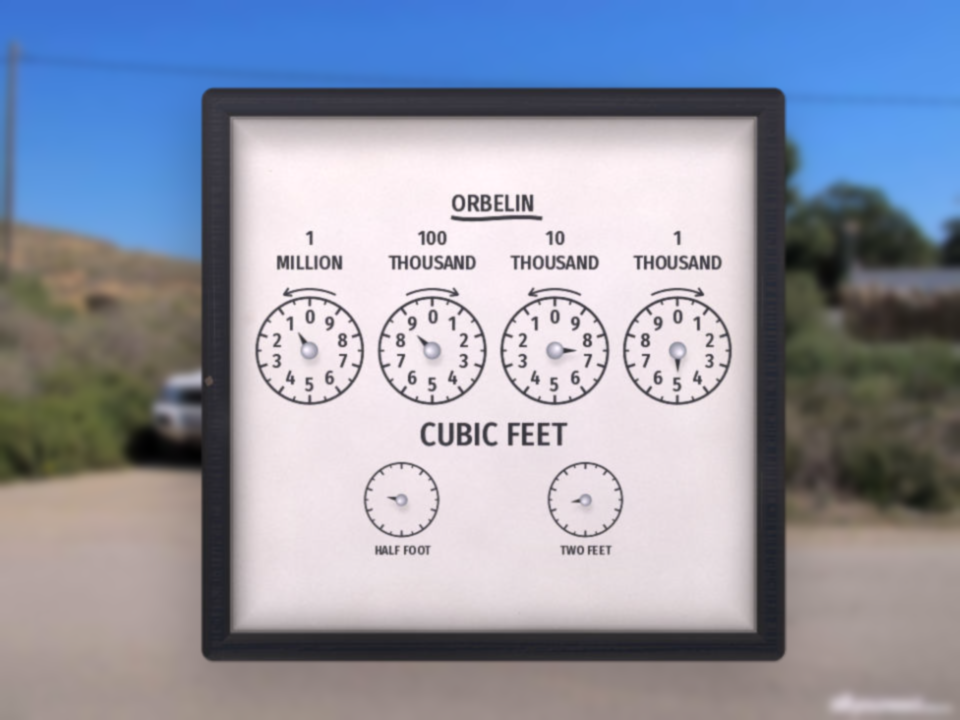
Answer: 87500 ft³
